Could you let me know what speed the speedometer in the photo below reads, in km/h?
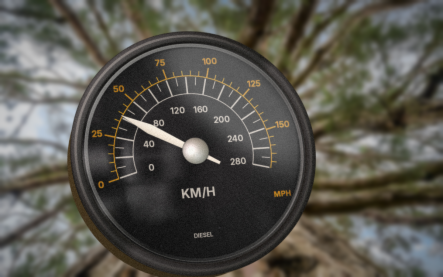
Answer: 60 km/h
